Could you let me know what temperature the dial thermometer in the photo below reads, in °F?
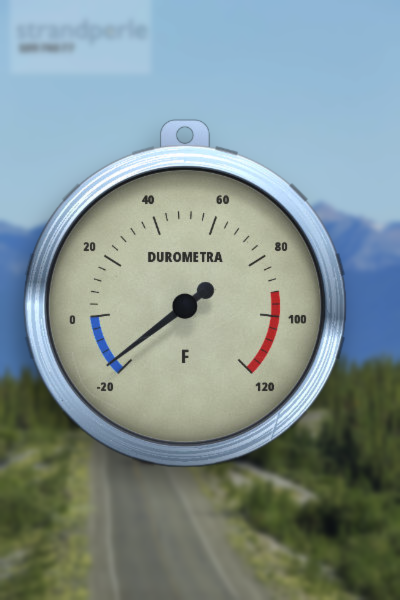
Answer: -16 °F
